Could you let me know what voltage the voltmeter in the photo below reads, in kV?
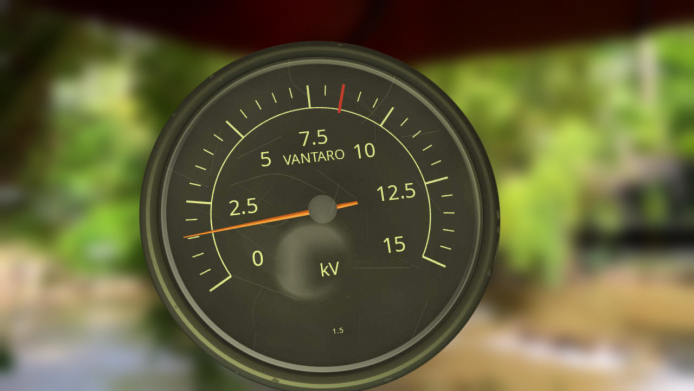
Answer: 1.5 kV
